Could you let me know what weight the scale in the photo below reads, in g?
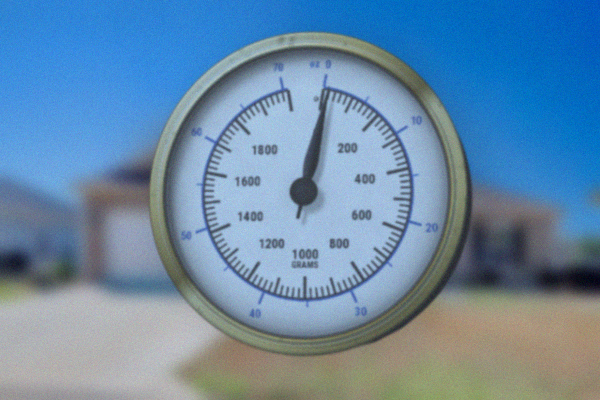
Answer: 20 g
